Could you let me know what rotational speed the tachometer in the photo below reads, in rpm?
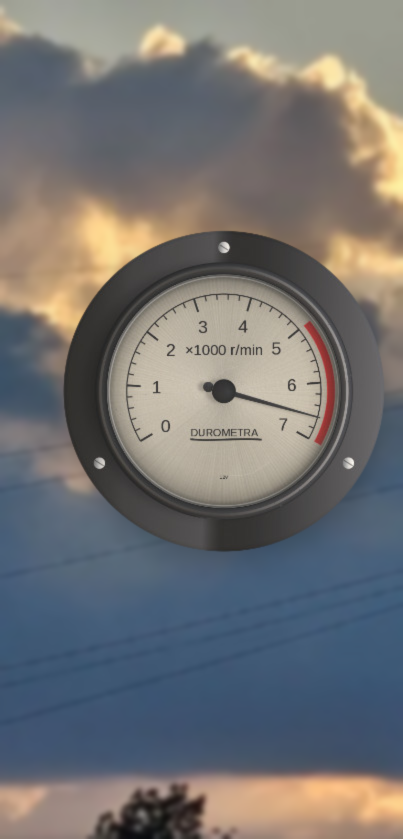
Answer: 6600 rpm
